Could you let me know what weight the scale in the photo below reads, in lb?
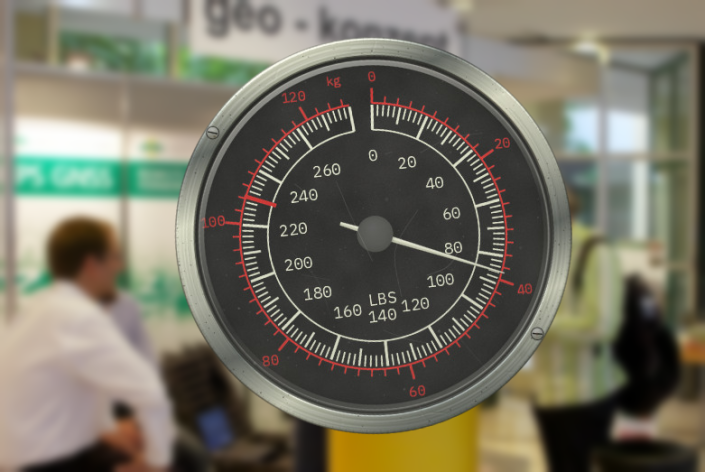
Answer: 86 lb
